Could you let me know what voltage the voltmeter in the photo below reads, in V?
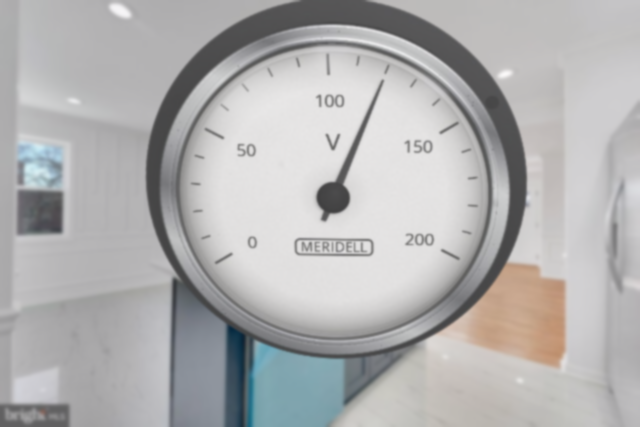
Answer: 120 V
